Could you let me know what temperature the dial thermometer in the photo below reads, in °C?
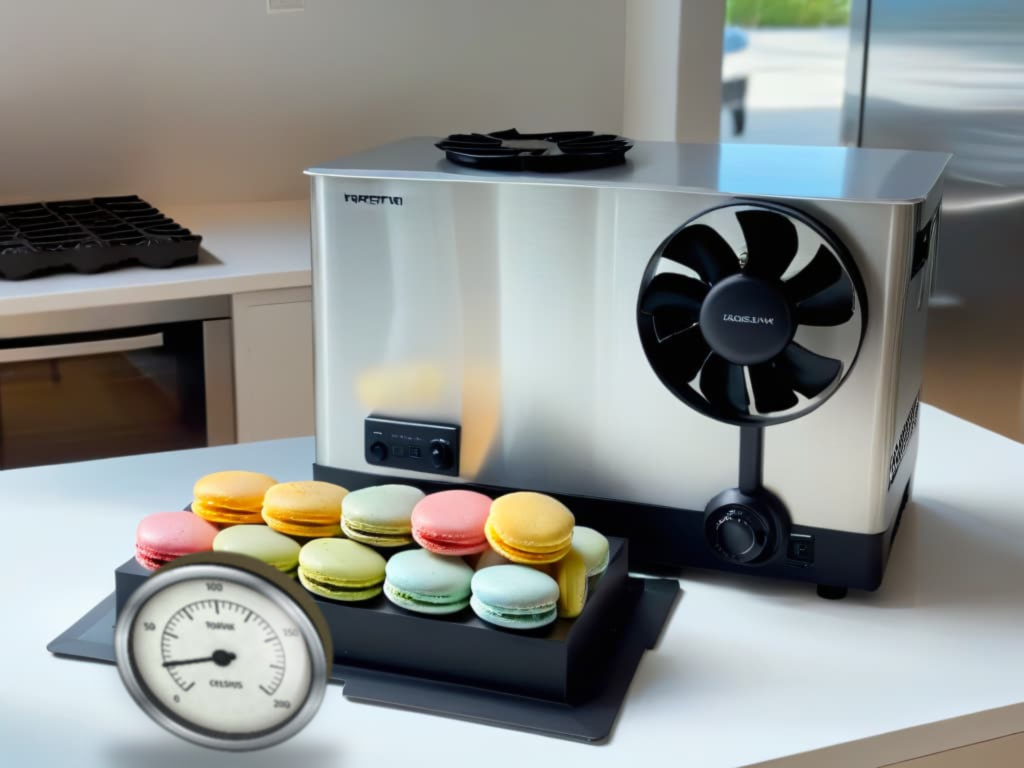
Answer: 25 °C
